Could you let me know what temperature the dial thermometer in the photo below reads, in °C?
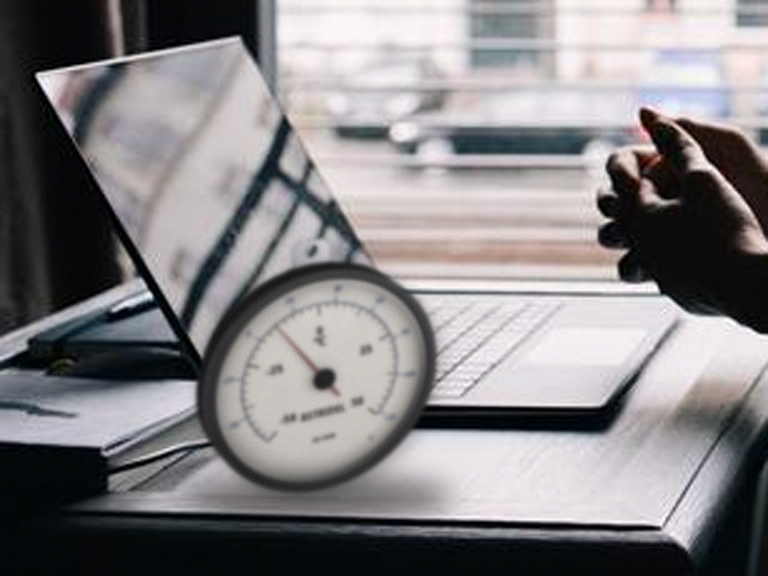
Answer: -12.5 °C
